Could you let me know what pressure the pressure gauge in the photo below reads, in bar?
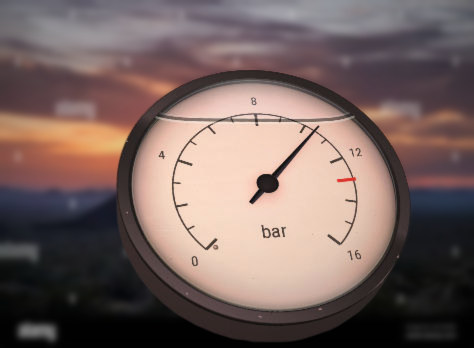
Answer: 10.5 bar
